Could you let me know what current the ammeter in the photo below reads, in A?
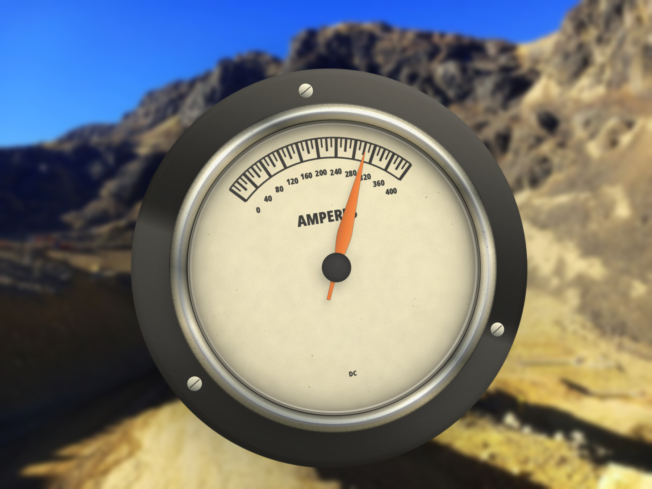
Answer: 300 A
